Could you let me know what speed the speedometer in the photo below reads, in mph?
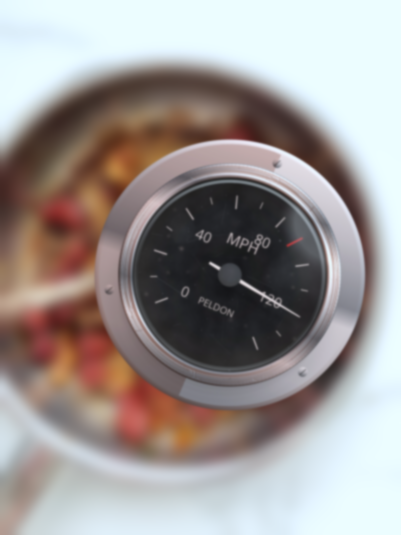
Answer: 120 mph
